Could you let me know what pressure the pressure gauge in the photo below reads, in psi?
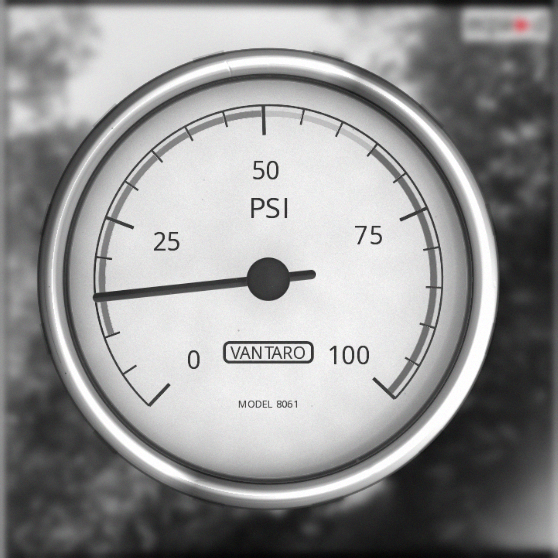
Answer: 15 psi
